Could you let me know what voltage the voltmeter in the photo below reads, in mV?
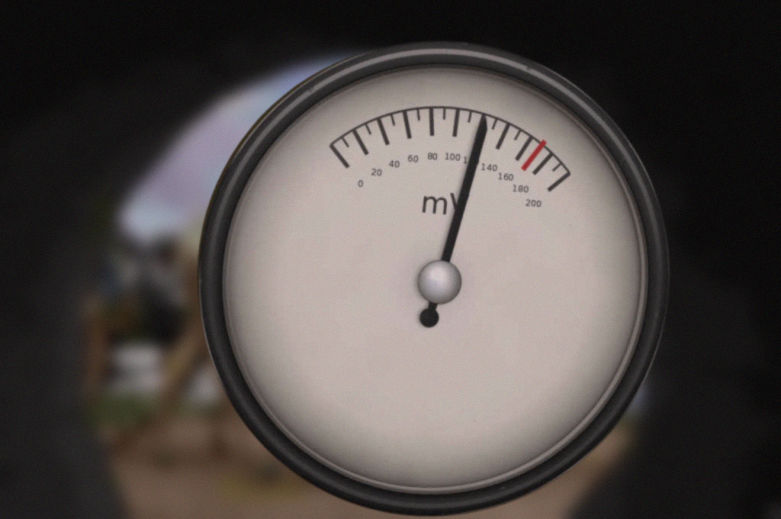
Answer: 120 mV
